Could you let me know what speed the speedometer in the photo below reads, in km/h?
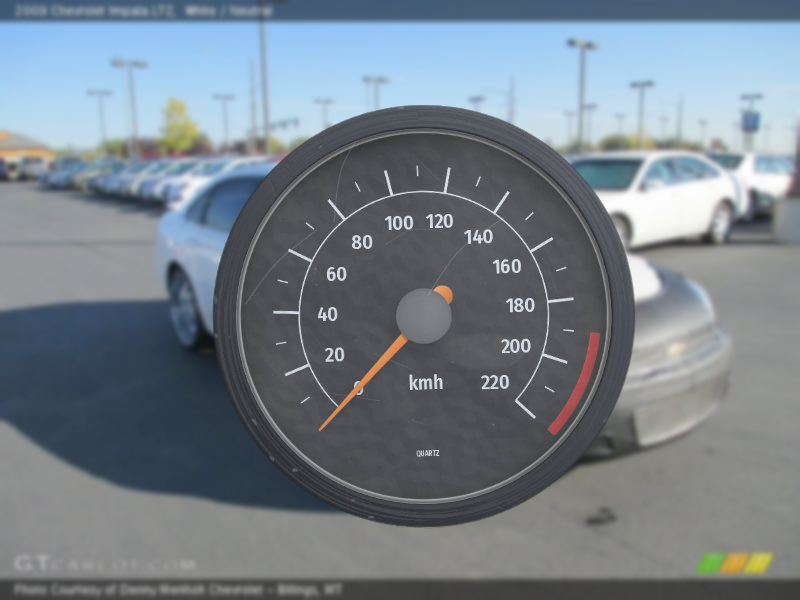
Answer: 0 km/h
